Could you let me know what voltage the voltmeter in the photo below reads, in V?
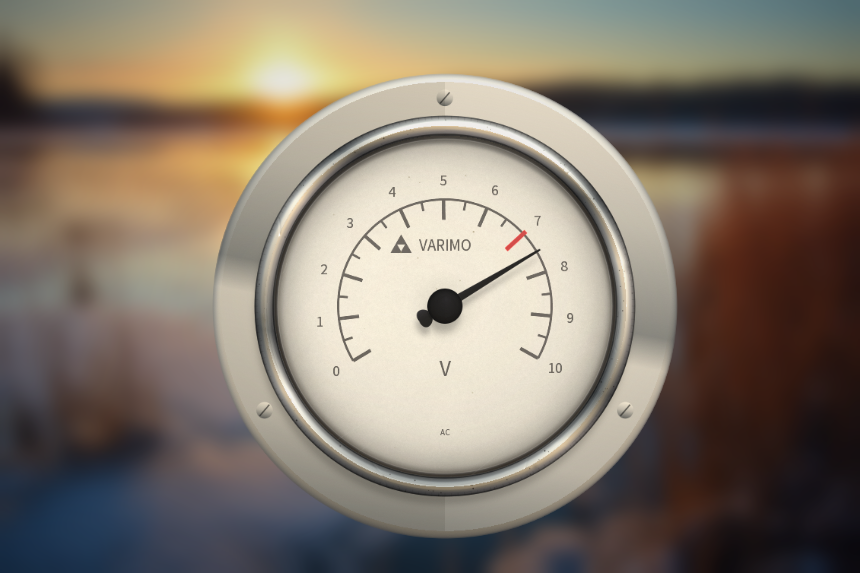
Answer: 7.5 V
